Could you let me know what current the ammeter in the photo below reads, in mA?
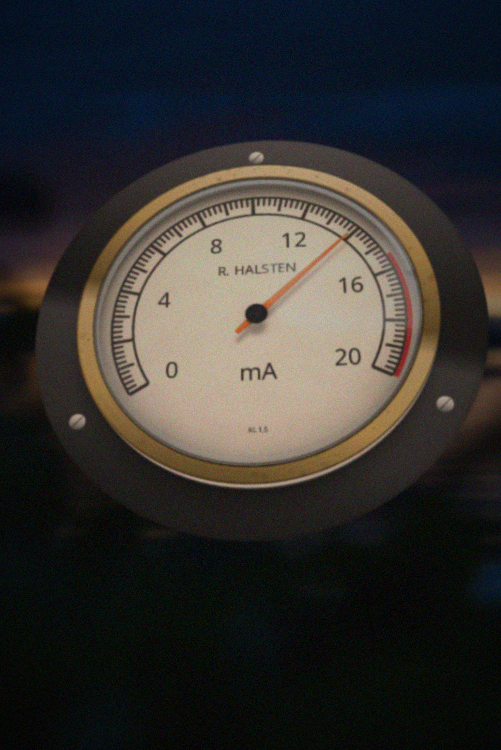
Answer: 14 mA
